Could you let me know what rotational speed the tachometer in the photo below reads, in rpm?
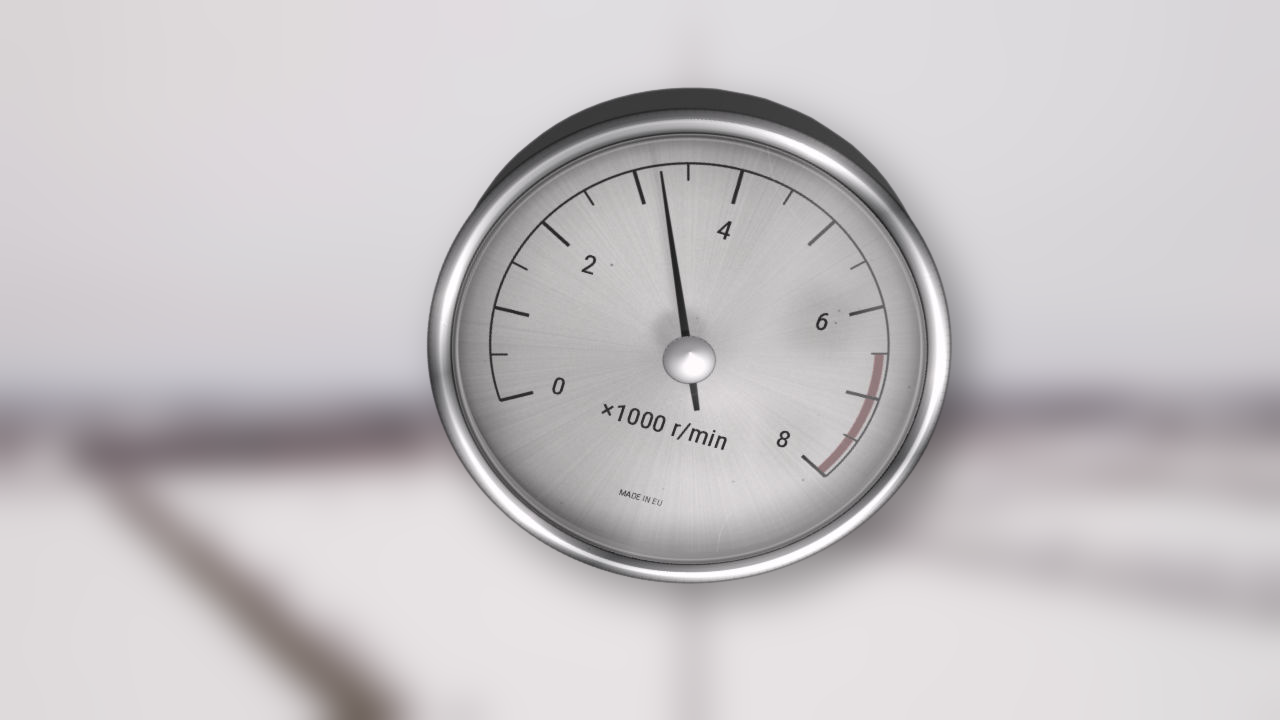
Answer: 3250 rpm
